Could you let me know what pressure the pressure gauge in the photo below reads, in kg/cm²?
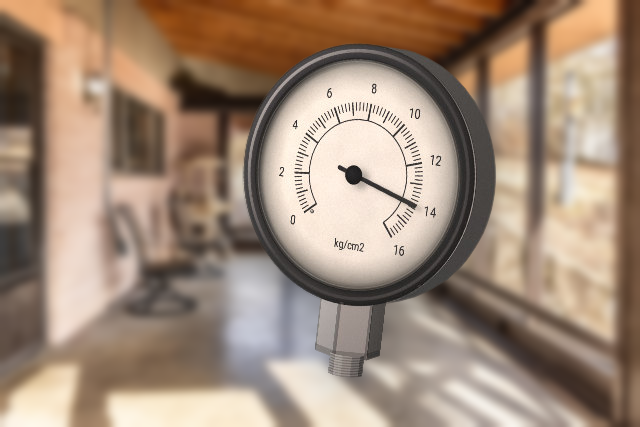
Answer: 14 kg/cm²
